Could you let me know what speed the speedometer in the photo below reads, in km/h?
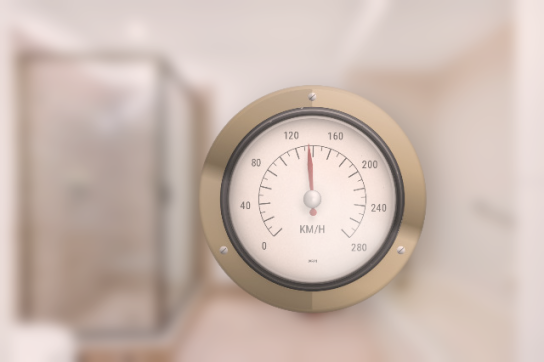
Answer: 135 km/h
